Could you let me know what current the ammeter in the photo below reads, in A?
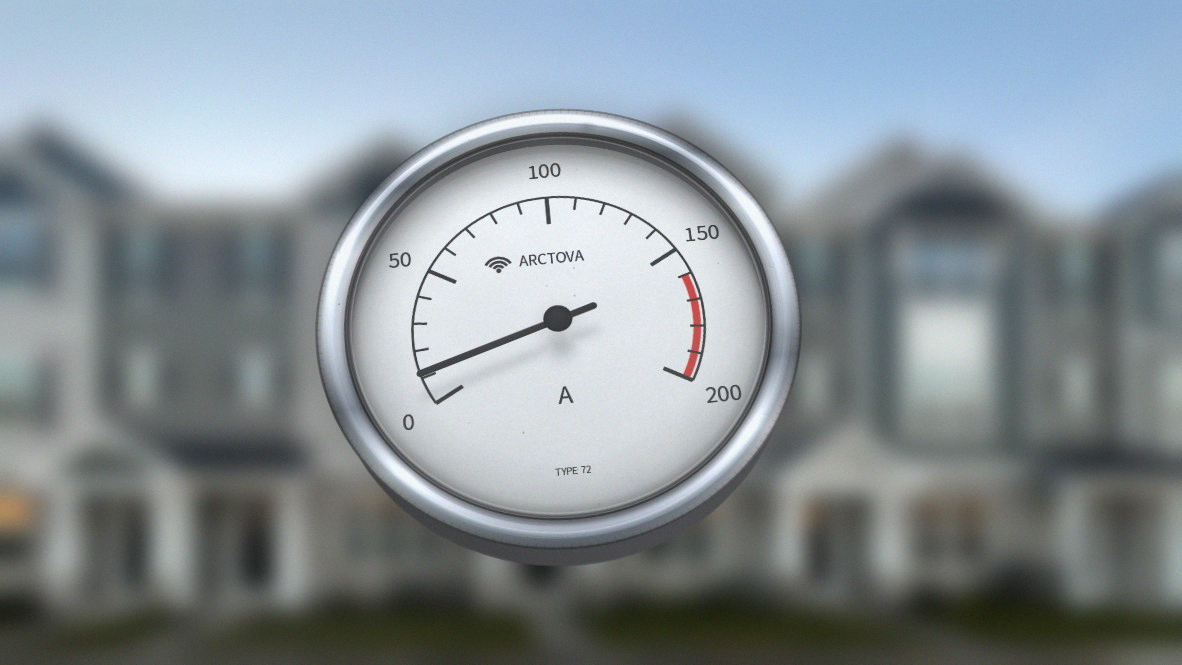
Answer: 10 A
